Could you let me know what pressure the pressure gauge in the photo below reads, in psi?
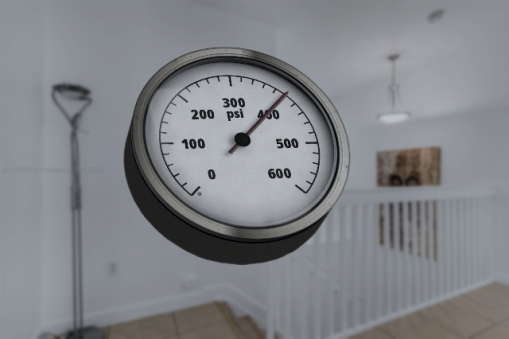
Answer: 400 psi
